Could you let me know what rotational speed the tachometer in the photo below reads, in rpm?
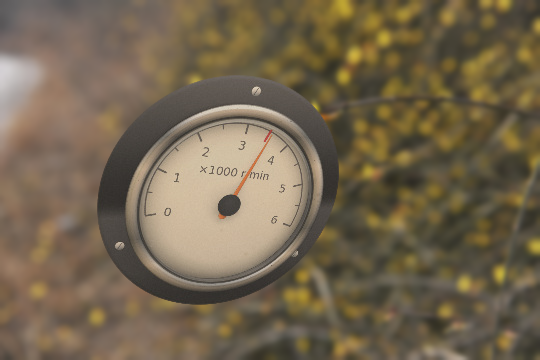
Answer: 3500 rpm
